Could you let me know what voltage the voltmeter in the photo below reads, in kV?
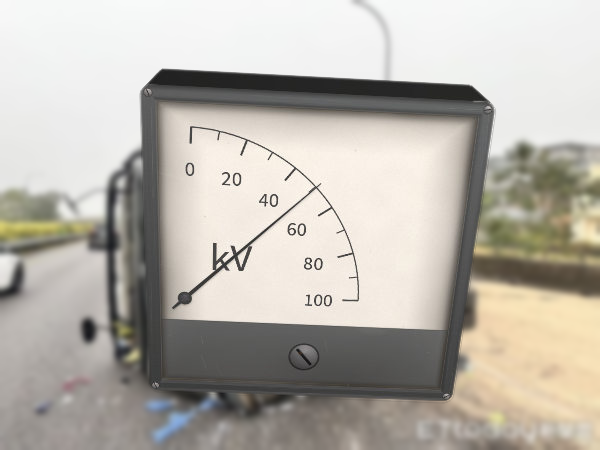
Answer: 50 kV
